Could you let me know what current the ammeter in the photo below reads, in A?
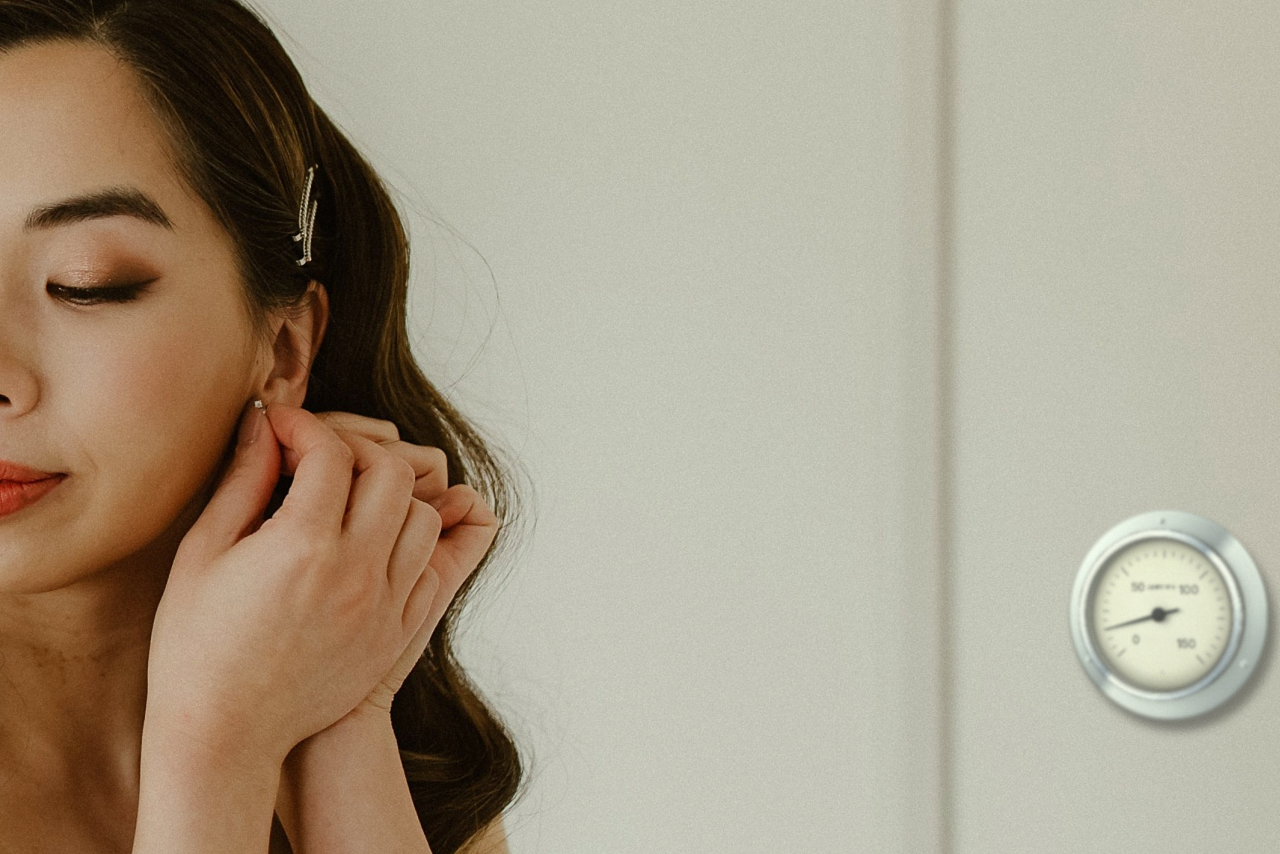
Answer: 15 A
